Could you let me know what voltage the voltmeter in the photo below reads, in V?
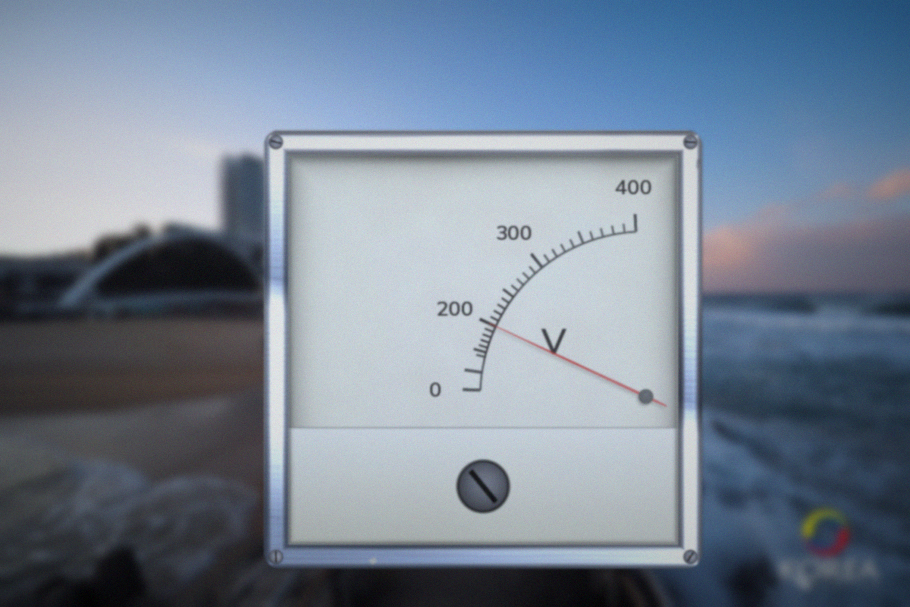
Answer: 200 V
